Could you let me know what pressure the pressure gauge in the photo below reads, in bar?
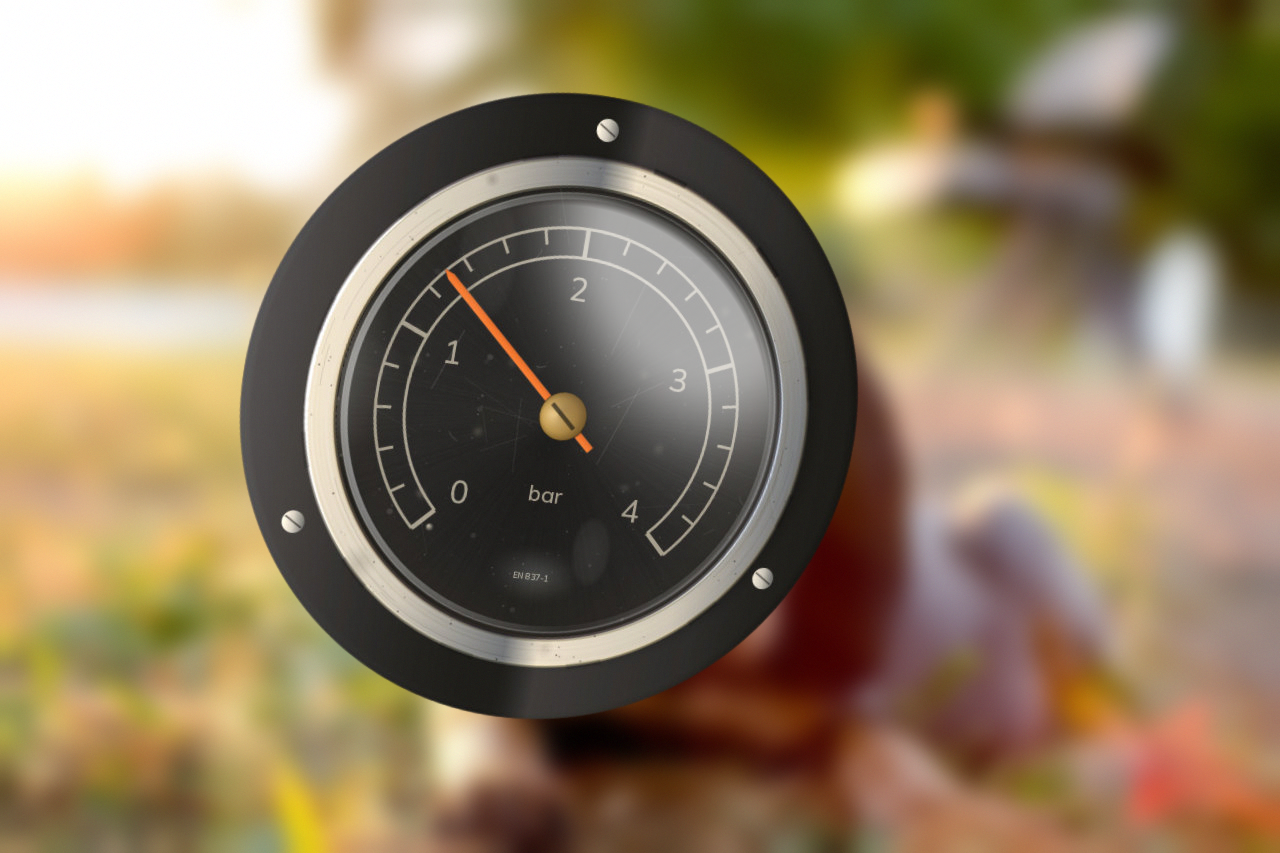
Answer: 1.3 bar
